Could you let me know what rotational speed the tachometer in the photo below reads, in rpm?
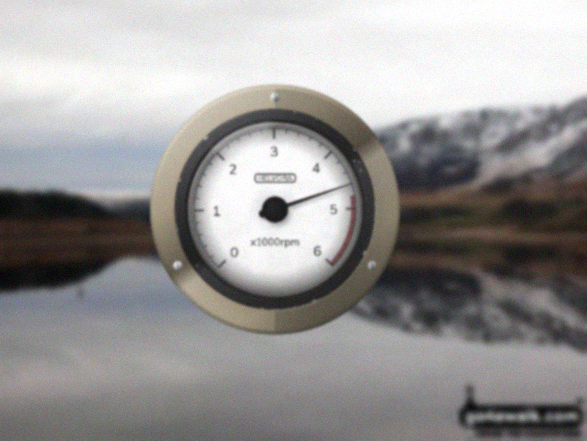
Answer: 4600 rpm
